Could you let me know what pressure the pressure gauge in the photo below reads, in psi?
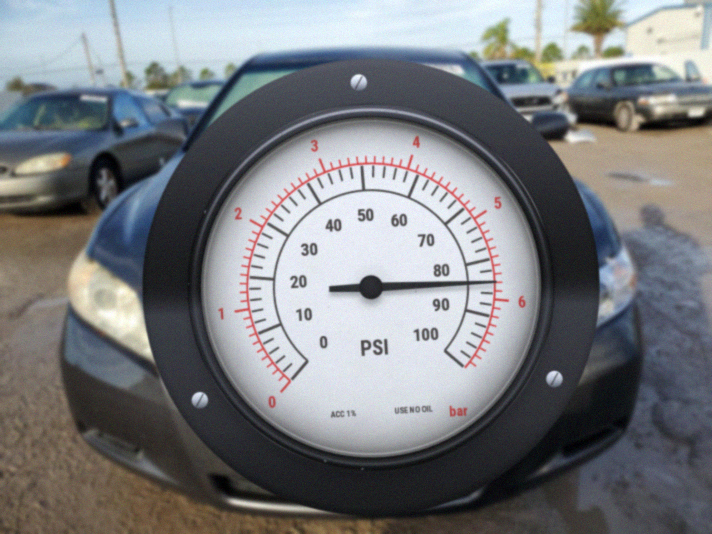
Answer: 84 psi
